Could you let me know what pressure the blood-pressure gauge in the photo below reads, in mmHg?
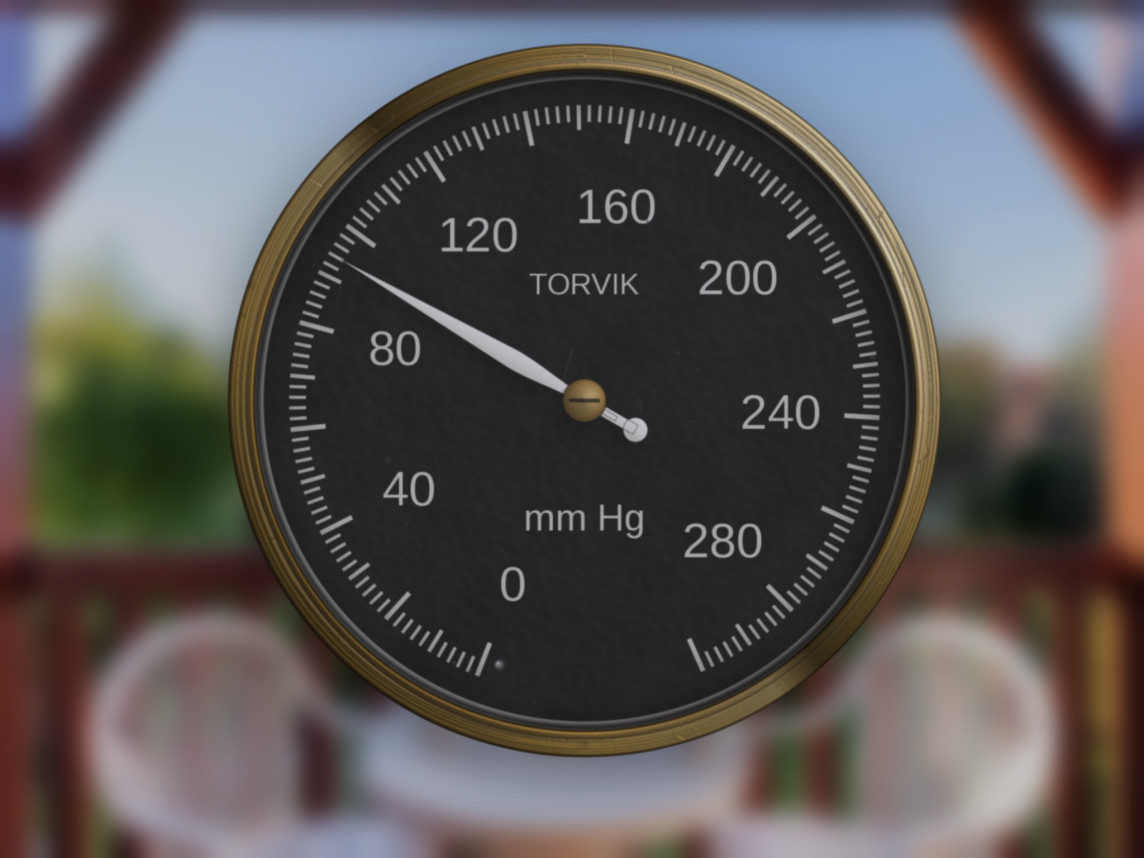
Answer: 94 mmHg
